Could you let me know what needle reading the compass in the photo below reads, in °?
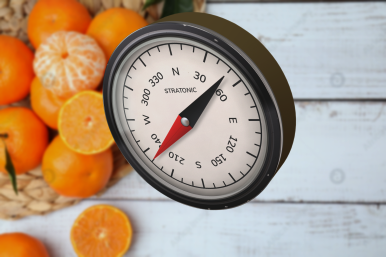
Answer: 230 °
